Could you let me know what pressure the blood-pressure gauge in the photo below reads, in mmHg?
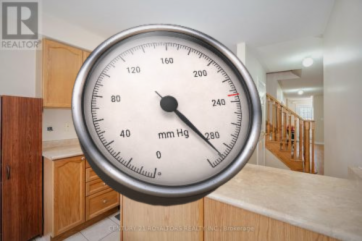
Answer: 290 mmHg
